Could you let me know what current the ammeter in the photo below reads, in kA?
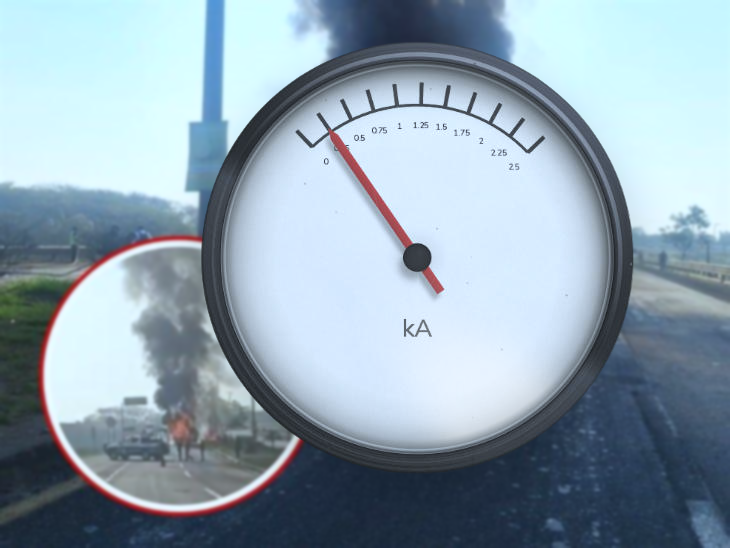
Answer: 0.25 kA
